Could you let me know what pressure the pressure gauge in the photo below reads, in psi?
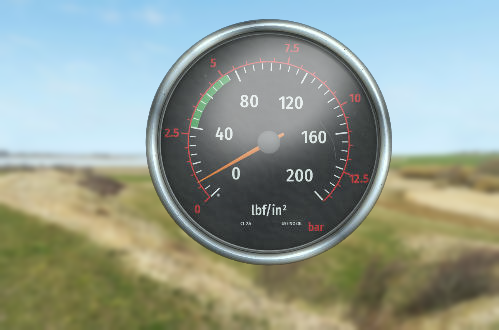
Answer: 10 psi
